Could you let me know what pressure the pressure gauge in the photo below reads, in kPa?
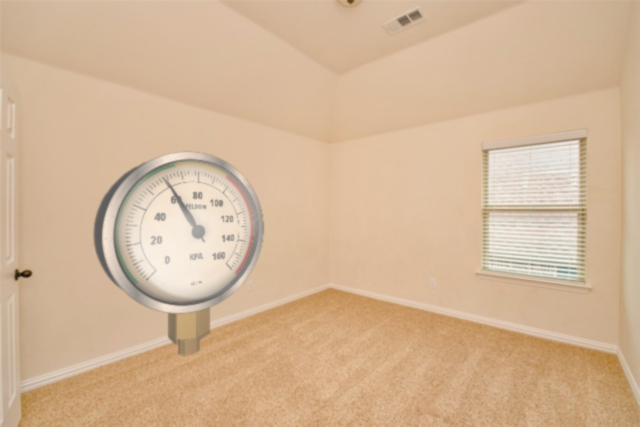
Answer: 60 kPa
